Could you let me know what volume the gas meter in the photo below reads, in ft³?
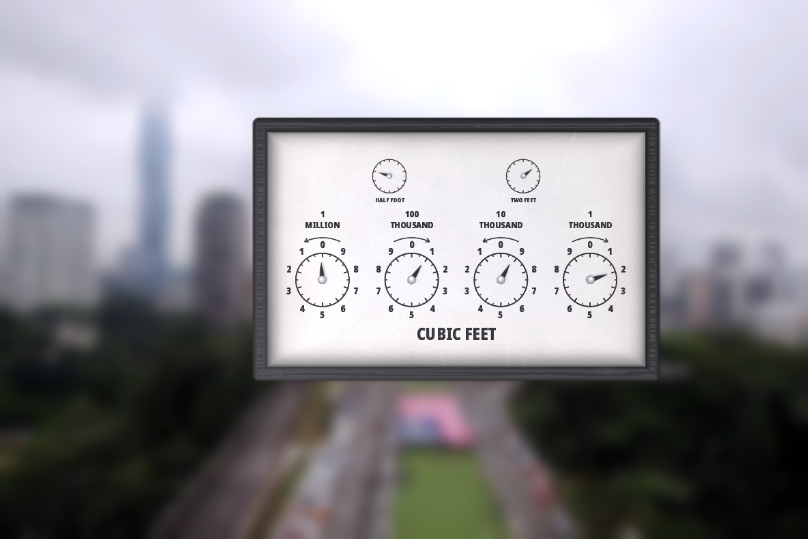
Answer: 9200 ft³
